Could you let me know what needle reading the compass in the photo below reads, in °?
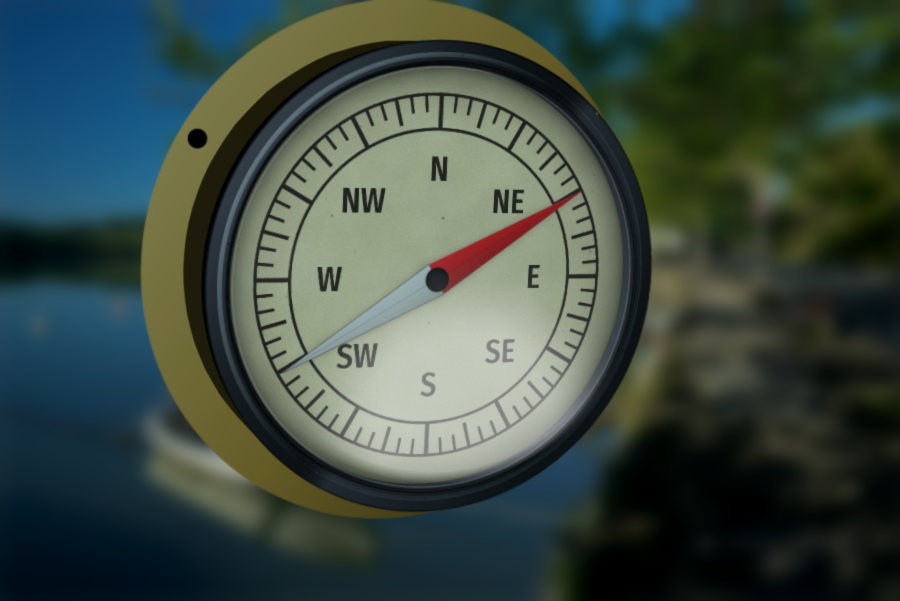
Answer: 60 °
